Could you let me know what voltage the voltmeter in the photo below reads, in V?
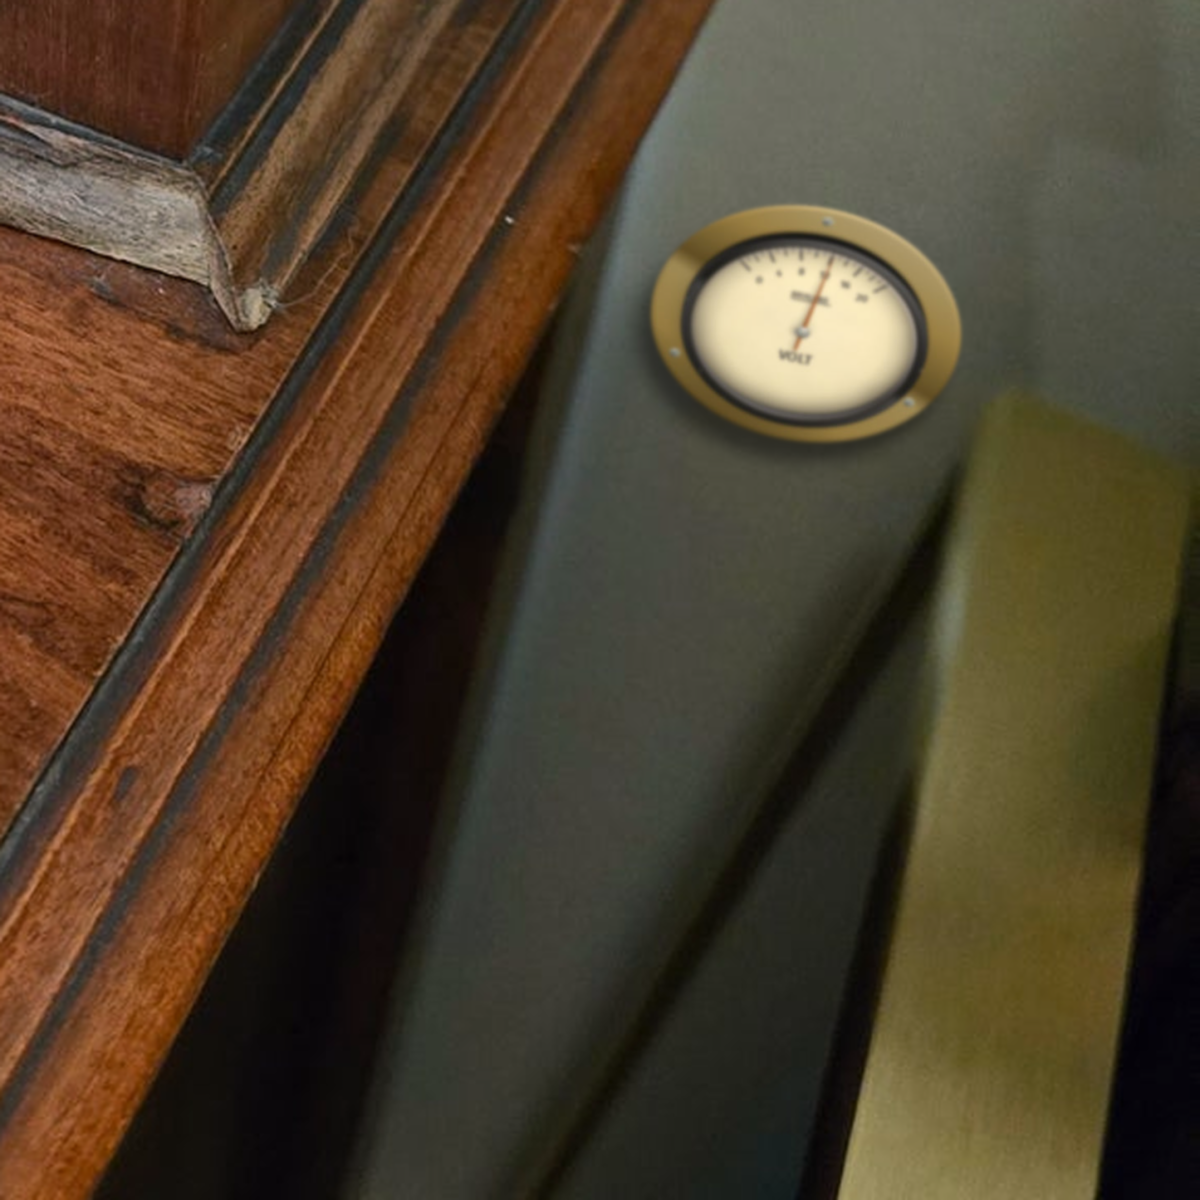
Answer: 12 V
